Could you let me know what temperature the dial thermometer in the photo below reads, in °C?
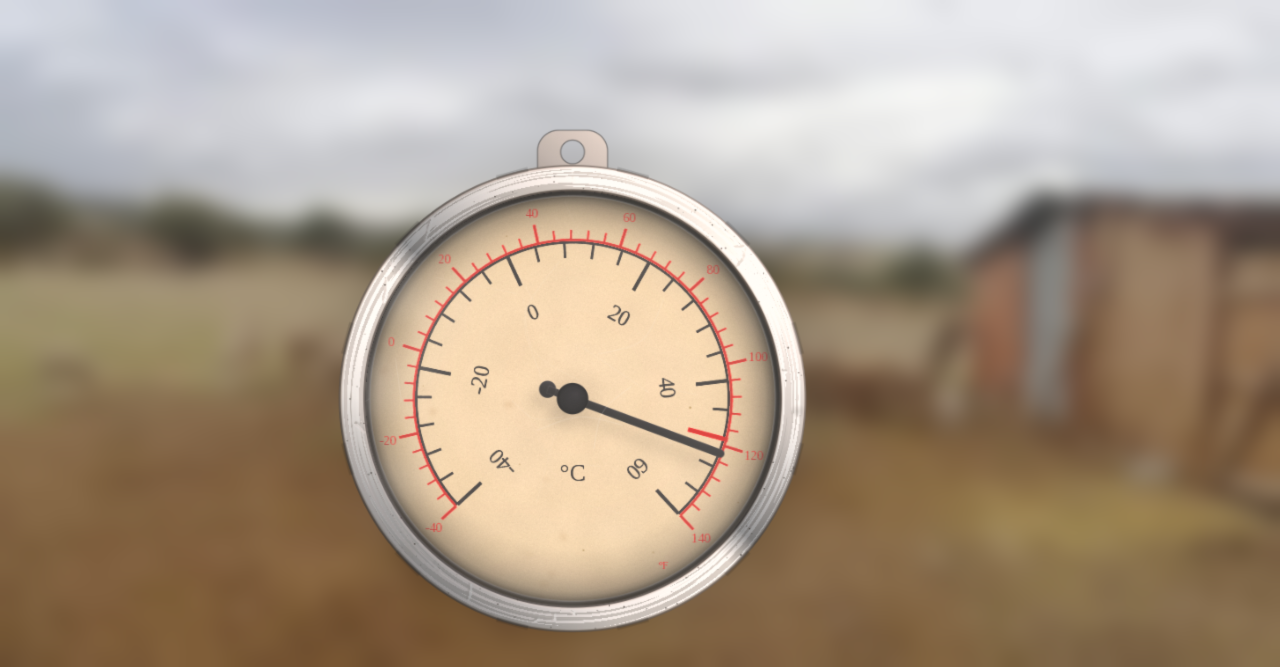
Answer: 50 °C
